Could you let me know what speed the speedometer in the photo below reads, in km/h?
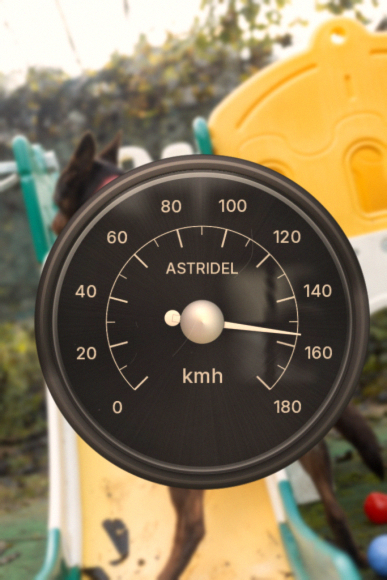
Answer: 155 km/h
